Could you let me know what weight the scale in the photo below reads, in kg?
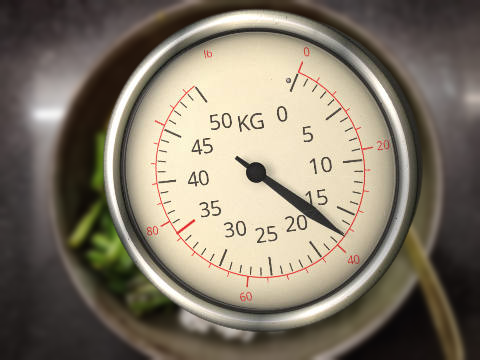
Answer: 17 kg
